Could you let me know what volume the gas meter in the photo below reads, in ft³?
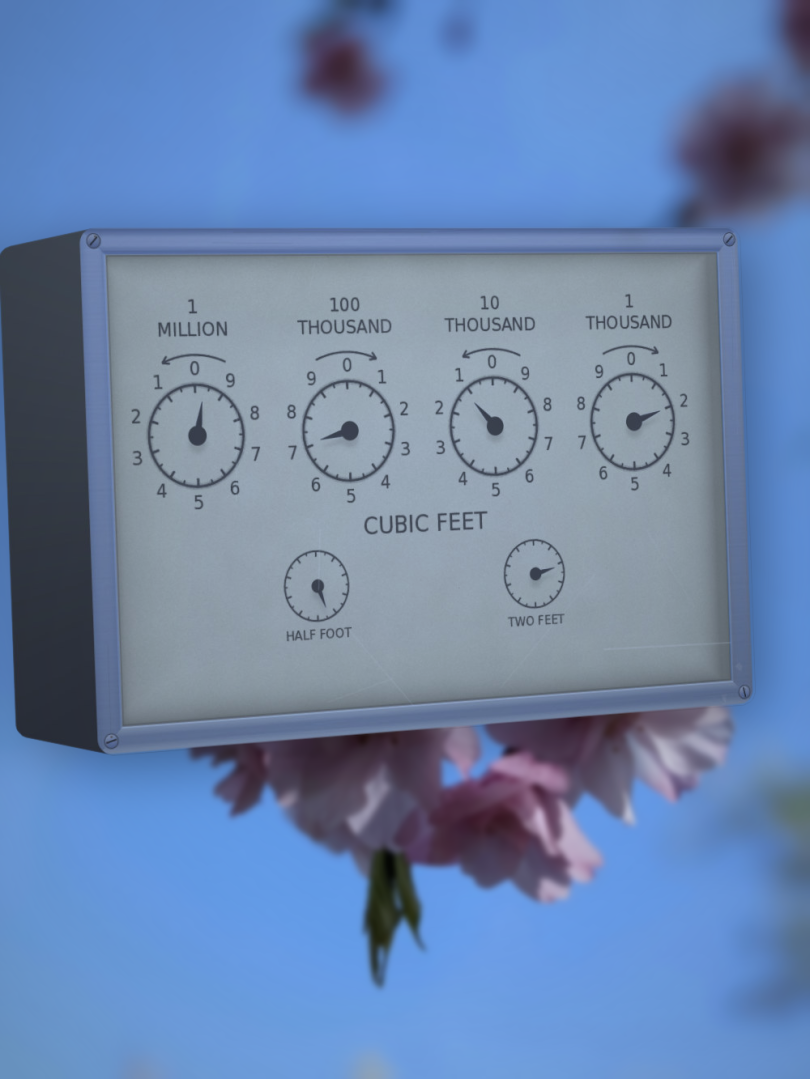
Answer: 971200 ft³
